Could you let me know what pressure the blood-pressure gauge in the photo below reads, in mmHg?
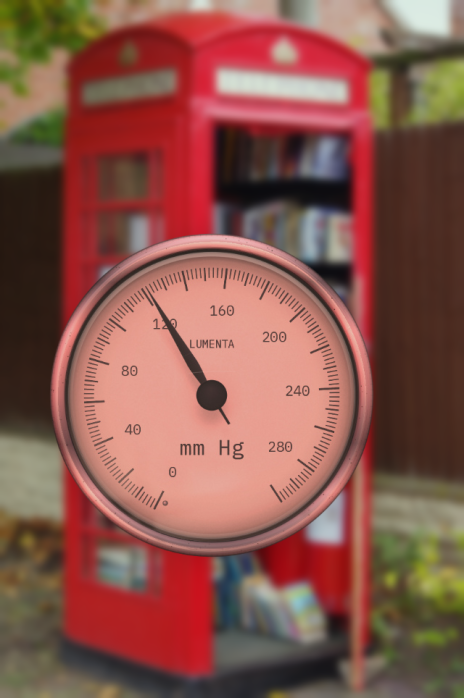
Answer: 122 mmHg
